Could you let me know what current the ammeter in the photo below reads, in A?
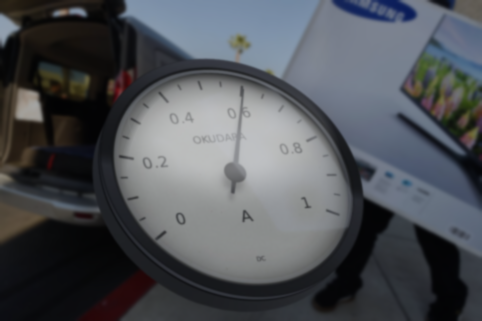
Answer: 0.6 A
